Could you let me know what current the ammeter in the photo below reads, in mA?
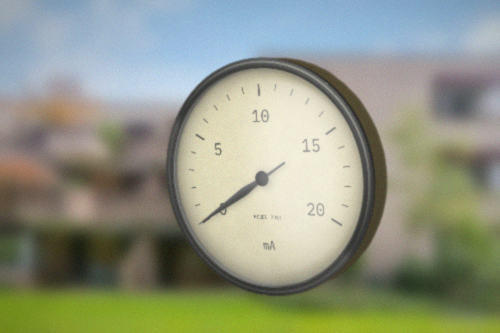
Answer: 0 mA
